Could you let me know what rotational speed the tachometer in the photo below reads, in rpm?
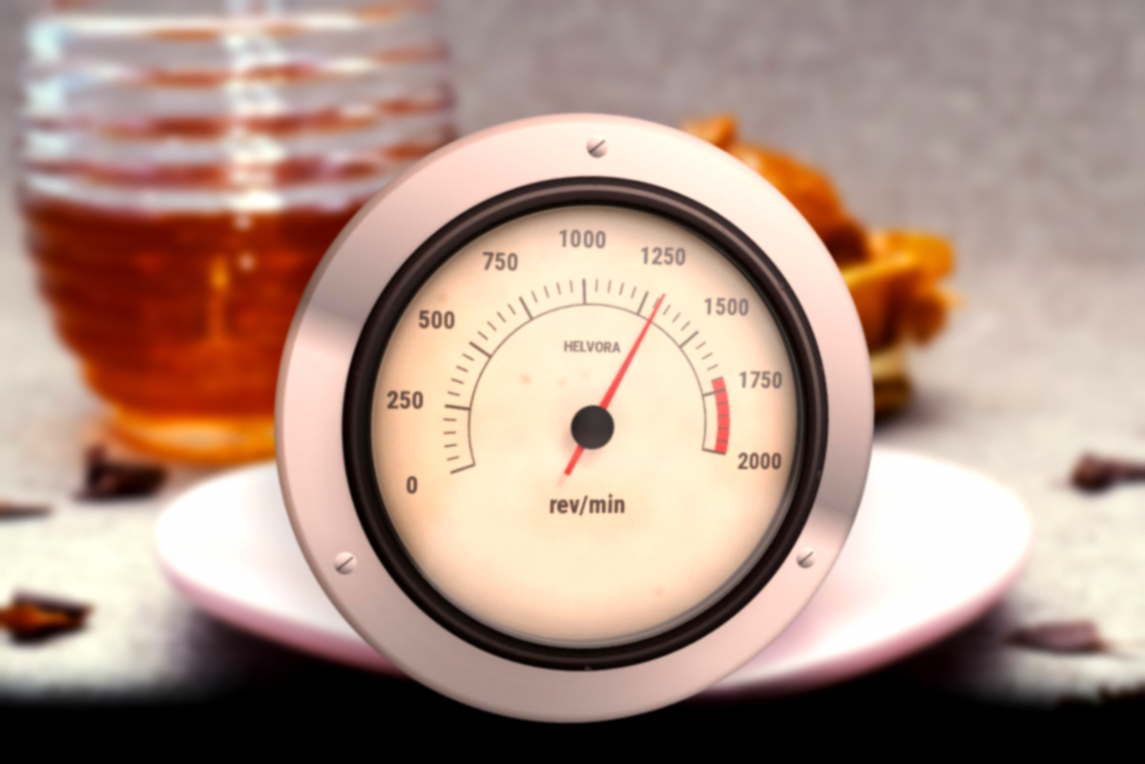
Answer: 1300 rpm
